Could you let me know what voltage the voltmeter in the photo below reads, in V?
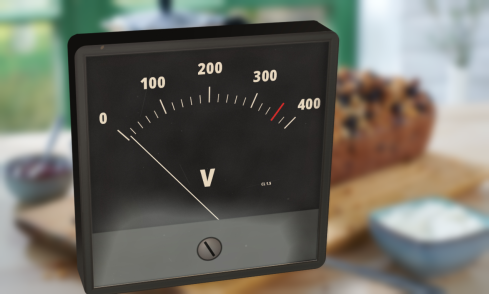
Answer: 10 V
